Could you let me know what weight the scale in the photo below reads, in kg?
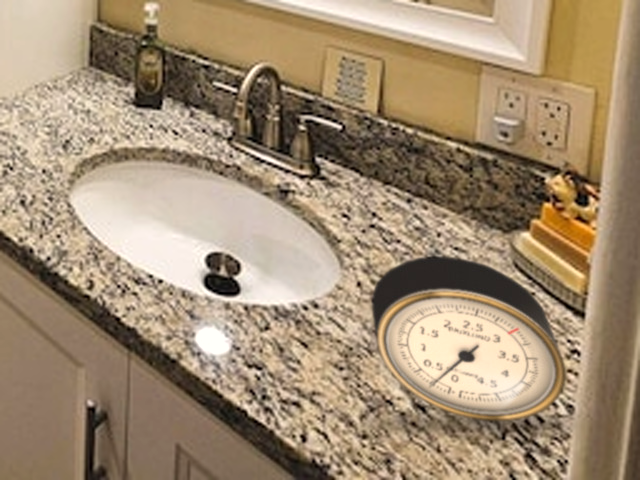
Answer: 0.25 kg
